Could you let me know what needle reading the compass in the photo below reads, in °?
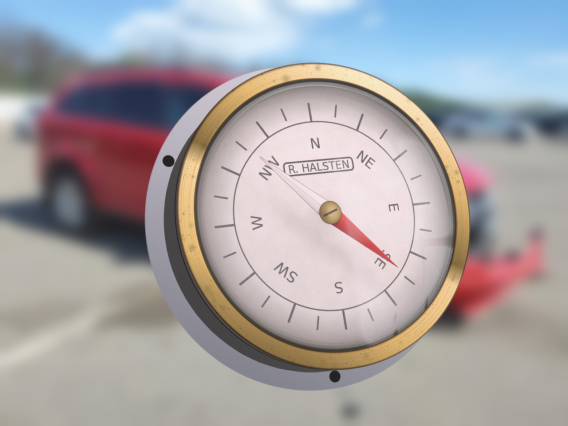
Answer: 135 °
